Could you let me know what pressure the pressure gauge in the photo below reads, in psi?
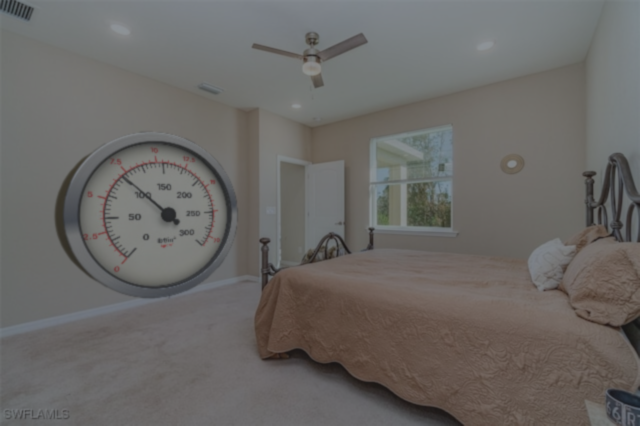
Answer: 100 psi
